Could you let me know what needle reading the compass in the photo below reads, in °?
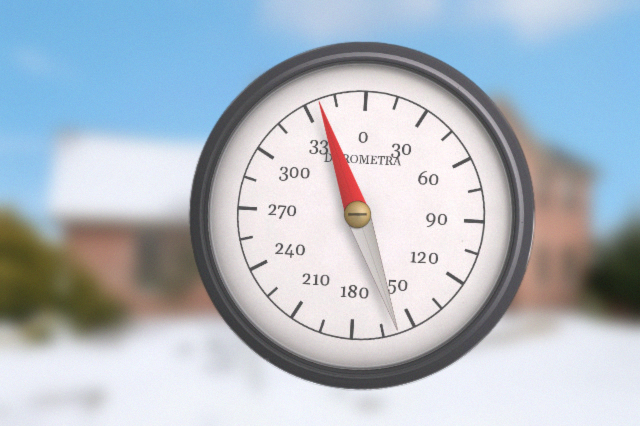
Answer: 337.5 °
